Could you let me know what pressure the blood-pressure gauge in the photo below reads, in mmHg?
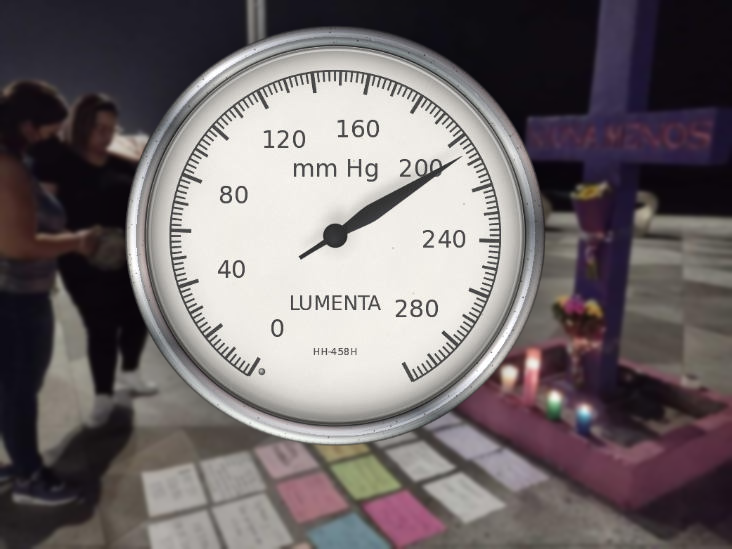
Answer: 206 mmHg
